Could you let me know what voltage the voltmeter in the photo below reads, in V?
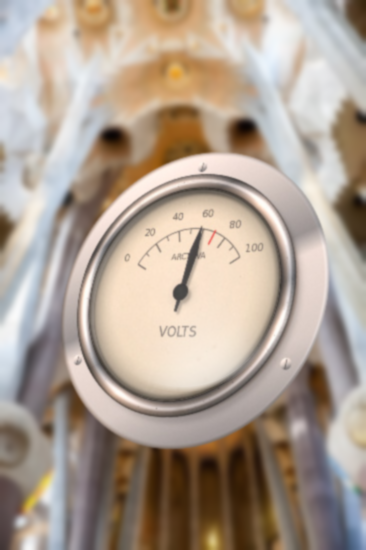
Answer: 60 V
